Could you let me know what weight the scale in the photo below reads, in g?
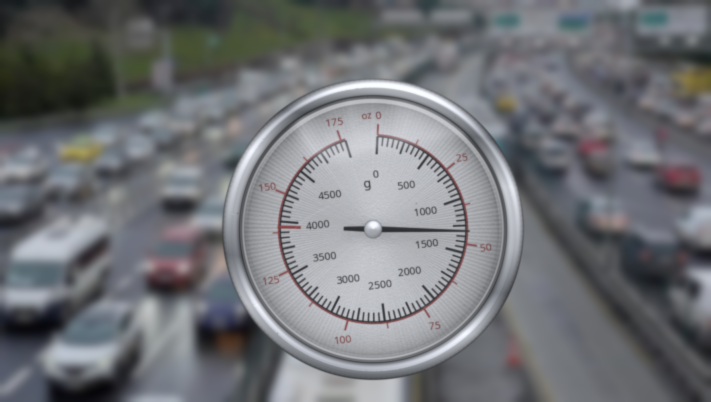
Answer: 1300 g
